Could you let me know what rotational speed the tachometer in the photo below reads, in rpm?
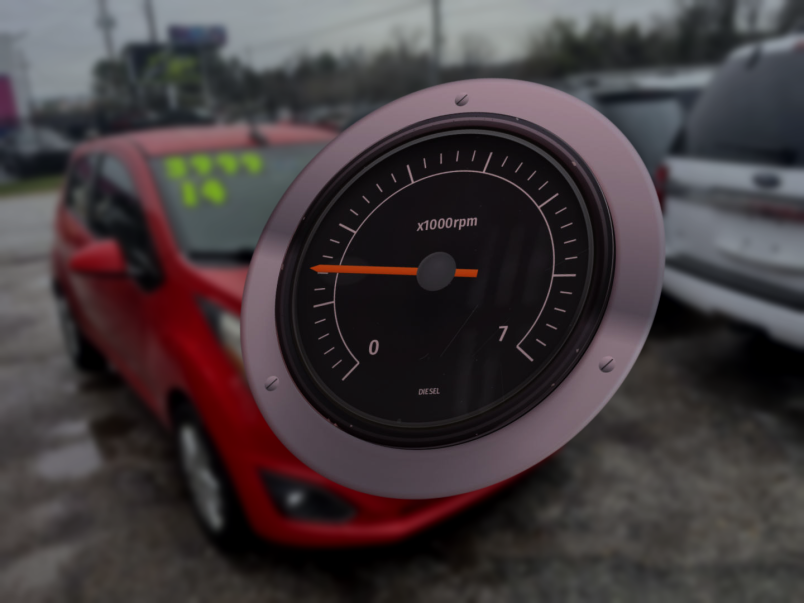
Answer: 1400 rpm
